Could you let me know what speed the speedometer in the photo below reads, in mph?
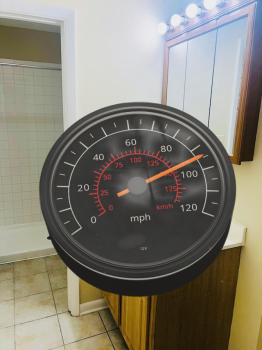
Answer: 95 mph
